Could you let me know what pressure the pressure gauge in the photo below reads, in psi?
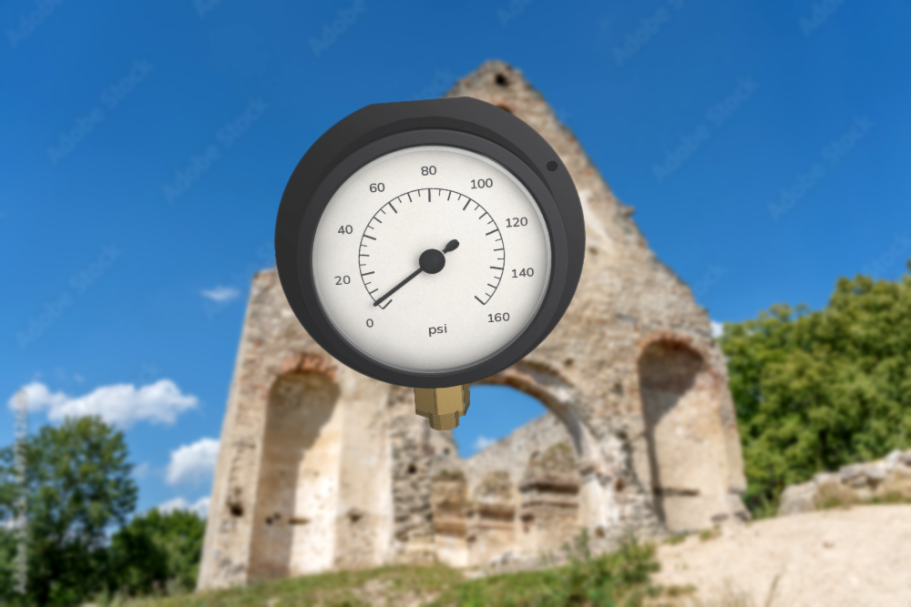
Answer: 5 psi
